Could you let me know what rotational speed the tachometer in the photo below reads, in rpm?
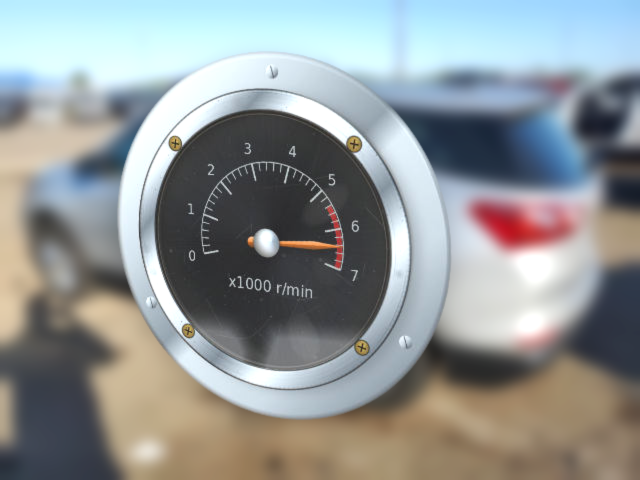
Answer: 6400 rpm
